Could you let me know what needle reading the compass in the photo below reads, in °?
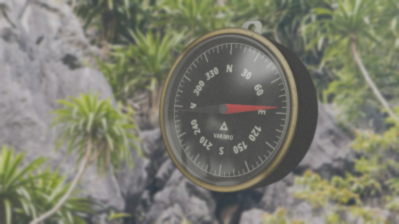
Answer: 85 °
